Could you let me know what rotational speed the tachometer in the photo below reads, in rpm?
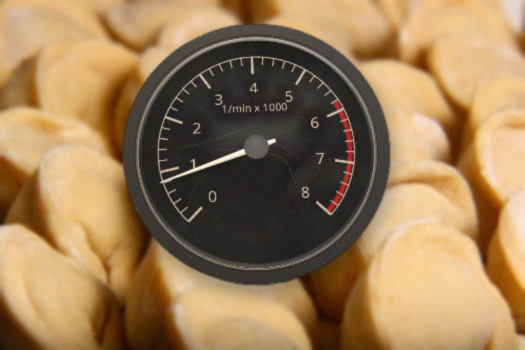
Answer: 800 rpm
